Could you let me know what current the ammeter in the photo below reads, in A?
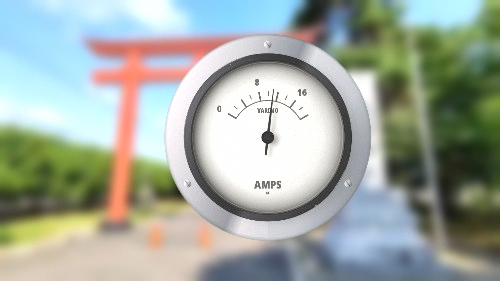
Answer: 11 A
